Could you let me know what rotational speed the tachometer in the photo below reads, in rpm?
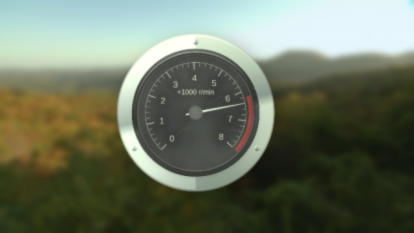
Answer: 6400 rpm
